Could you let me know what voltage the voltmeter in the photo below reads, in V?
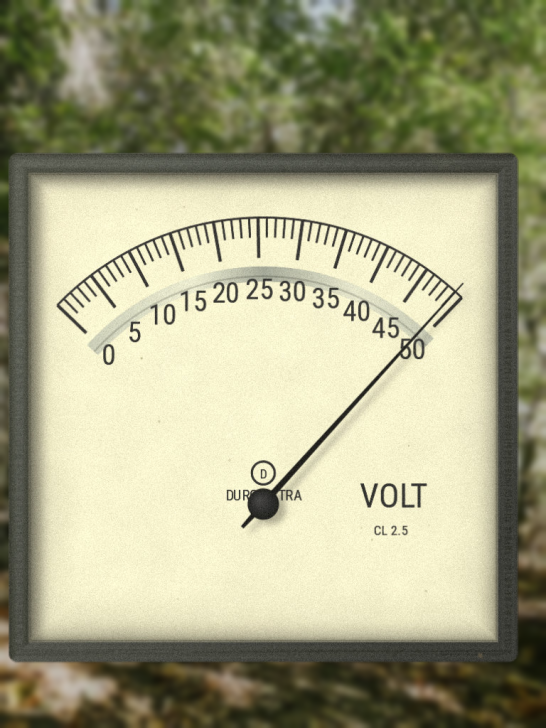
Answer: 49 V
